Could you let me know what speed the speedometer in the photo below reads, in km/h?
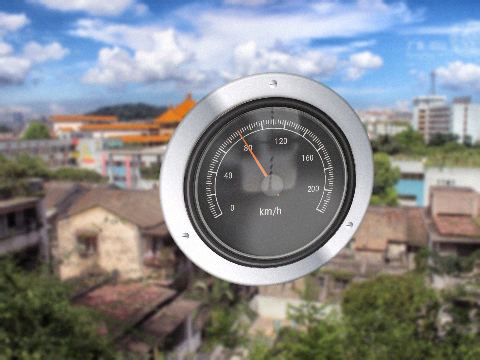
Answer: 80 km/h
